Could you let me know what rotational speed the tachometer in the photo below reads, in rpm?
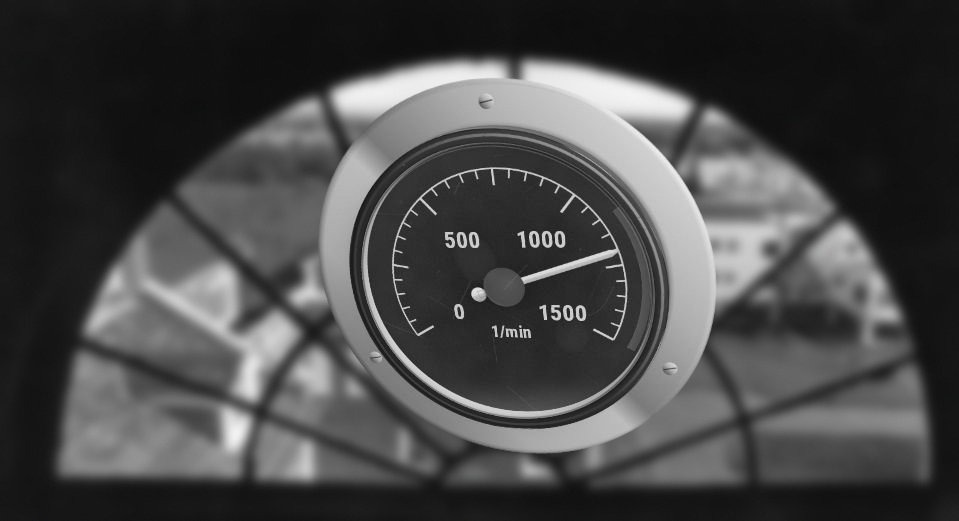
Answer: 1200 rpm
